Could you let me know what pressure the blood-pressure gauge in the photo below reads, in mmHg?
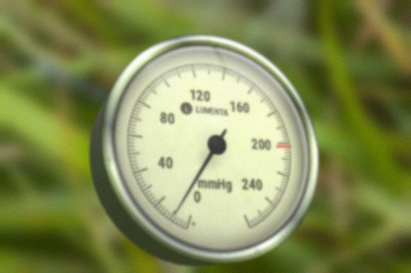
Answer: 10 mmHg
